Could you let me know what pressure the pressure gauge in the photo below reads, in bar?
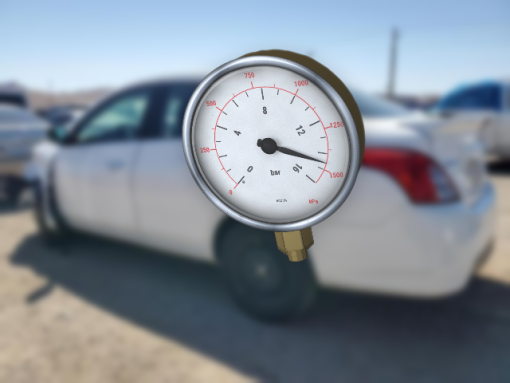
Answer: 14.5 bar
